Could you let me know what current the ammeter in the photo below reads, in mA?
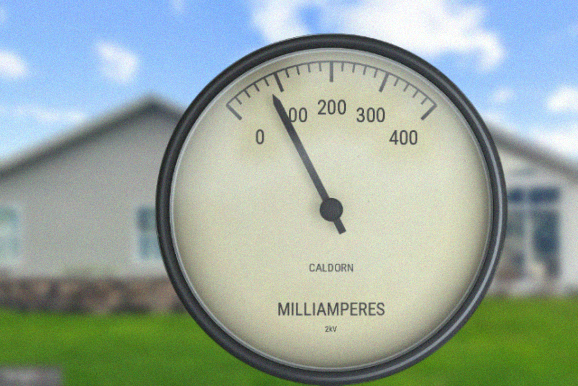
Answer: 80 mA
